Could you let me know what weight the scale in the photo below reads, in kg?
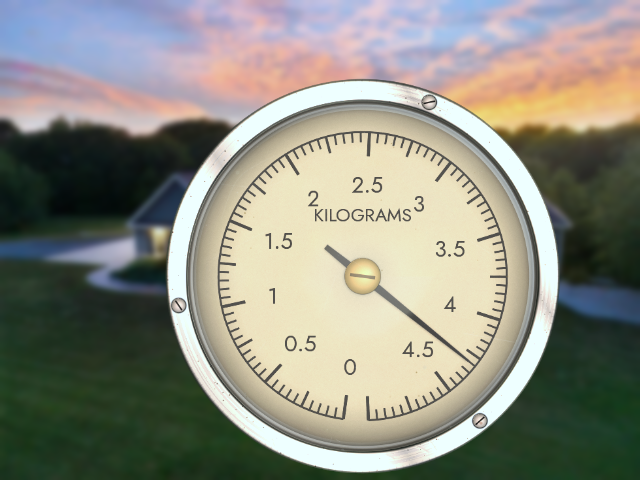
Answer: 4.3 kg
